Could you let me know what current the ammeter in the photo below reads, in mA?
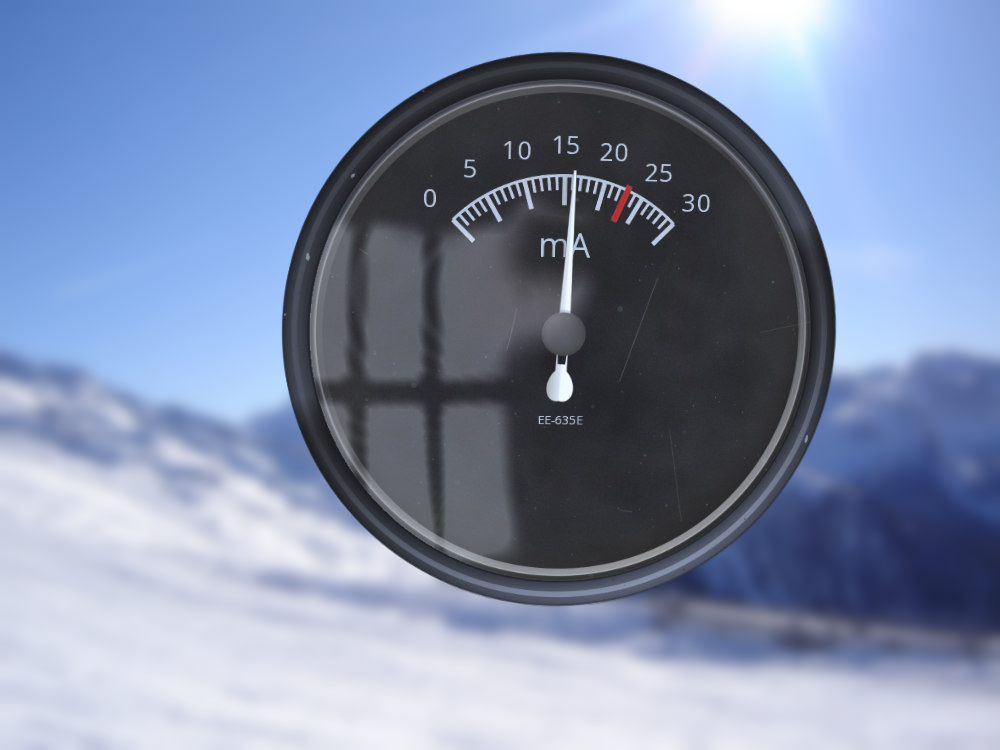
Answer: 16 mA
